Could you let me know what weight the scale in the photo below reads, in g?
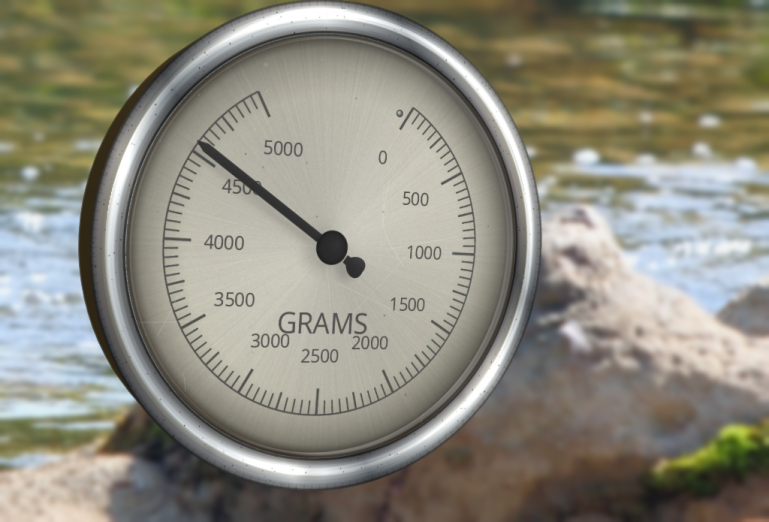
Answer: 4550 g
